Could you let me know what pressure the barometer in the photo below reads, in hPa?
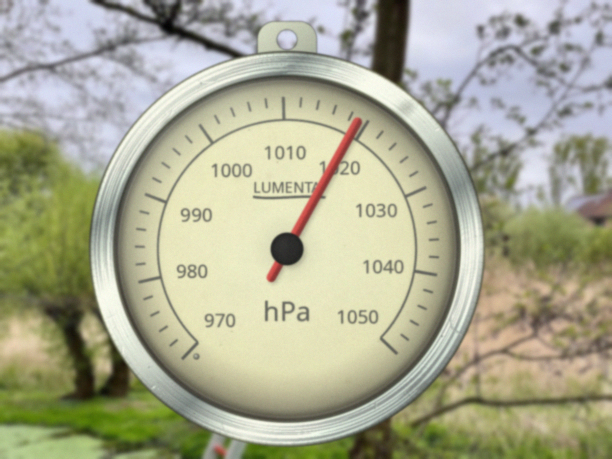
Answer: 1019 hPa
